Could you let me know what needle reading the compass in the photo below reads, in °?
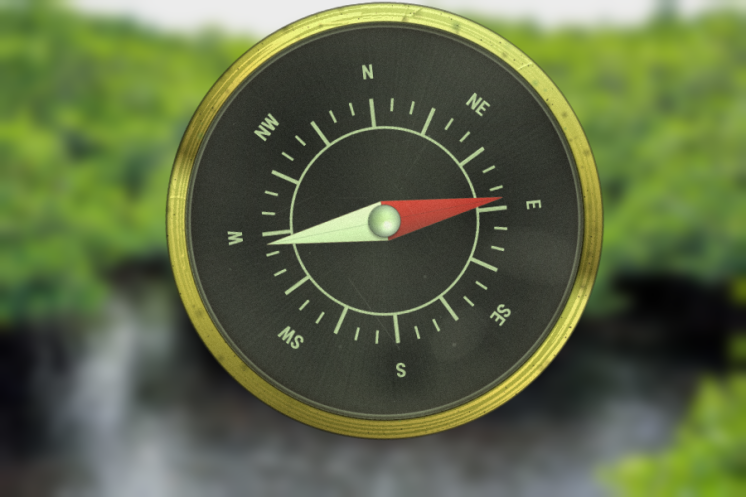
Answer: 85 °
